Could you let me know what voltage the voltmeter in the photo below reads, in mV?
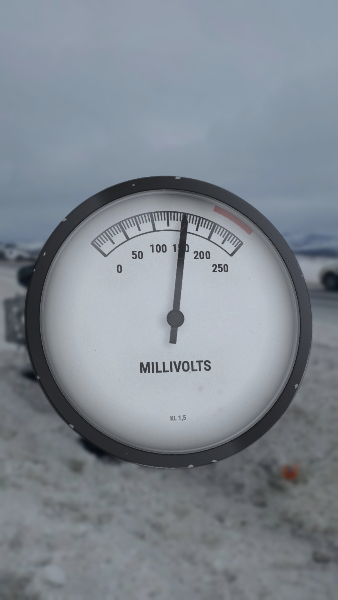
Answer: 150 mV
